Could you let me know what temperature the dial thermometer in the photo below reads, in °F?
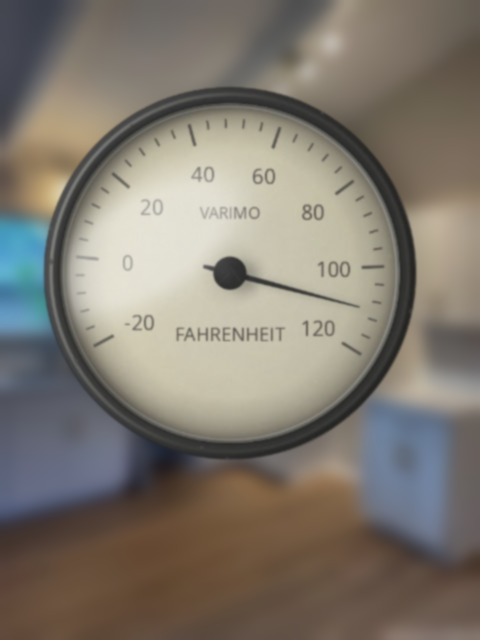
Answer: 110 °F
